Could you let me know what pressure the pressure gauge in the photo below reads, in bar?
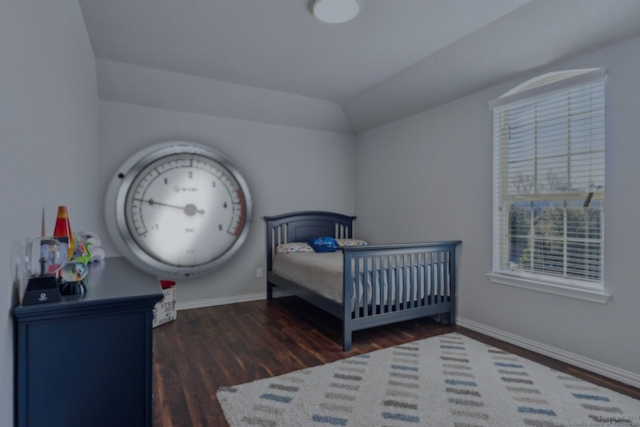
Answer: 0 bar
